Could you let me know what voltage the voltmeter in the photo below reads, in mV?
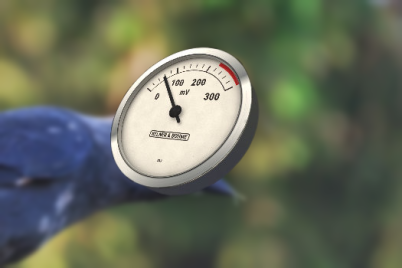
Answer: 60 mV
